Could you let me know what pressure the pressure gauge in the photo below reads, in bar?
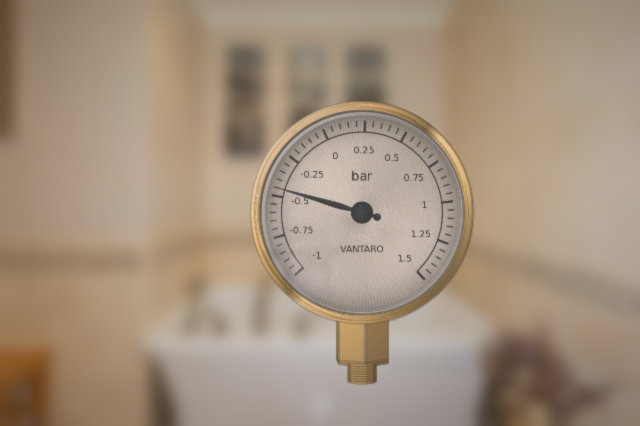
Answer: -0.45 bar
